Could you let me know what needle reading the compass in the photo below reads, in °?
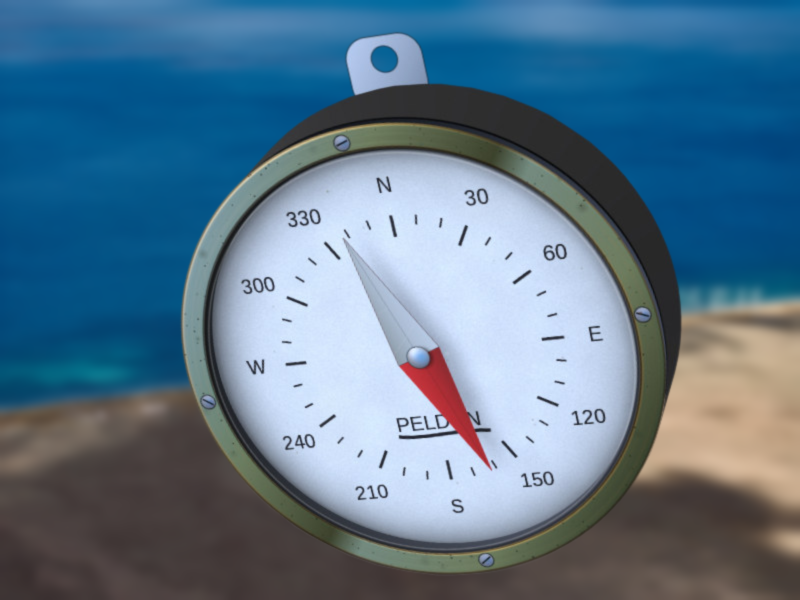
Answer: 160 °
